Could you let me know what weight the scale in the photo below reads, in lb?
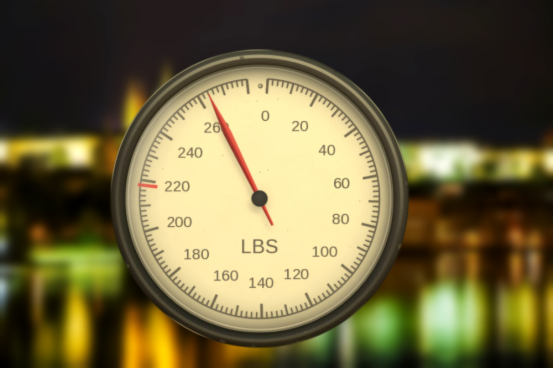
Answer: 264 lb
